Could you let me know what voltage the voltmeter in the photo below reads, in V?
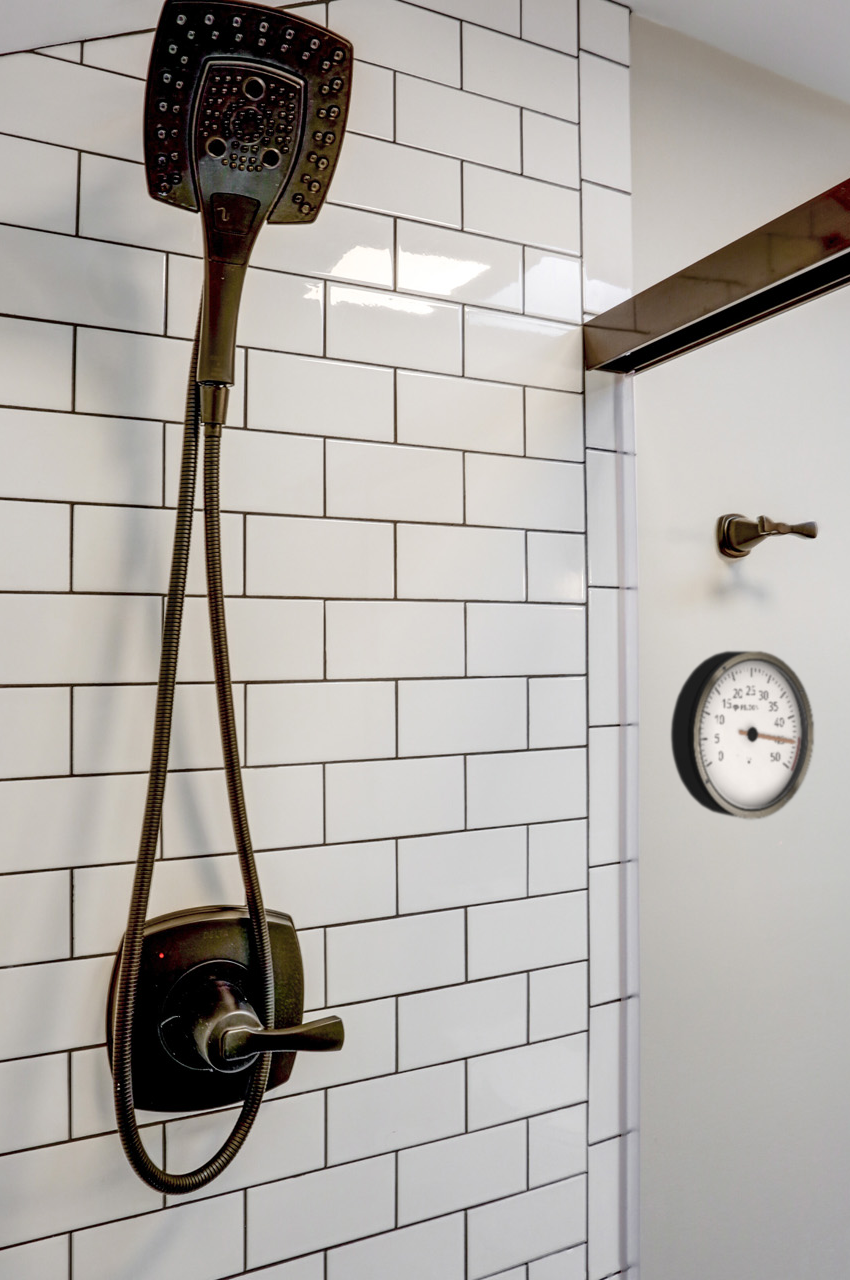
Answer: 45 V
